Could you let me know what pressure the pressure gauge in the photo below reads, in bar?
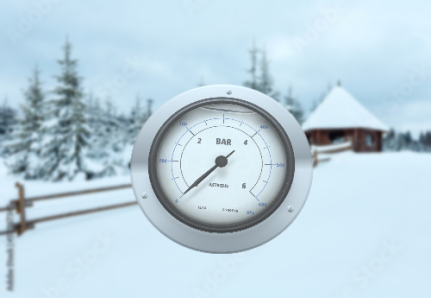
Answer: 0 bar
